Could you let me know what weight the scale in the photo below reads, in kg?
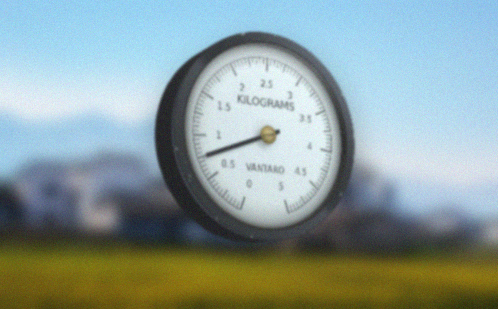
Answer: 0.75 kg
